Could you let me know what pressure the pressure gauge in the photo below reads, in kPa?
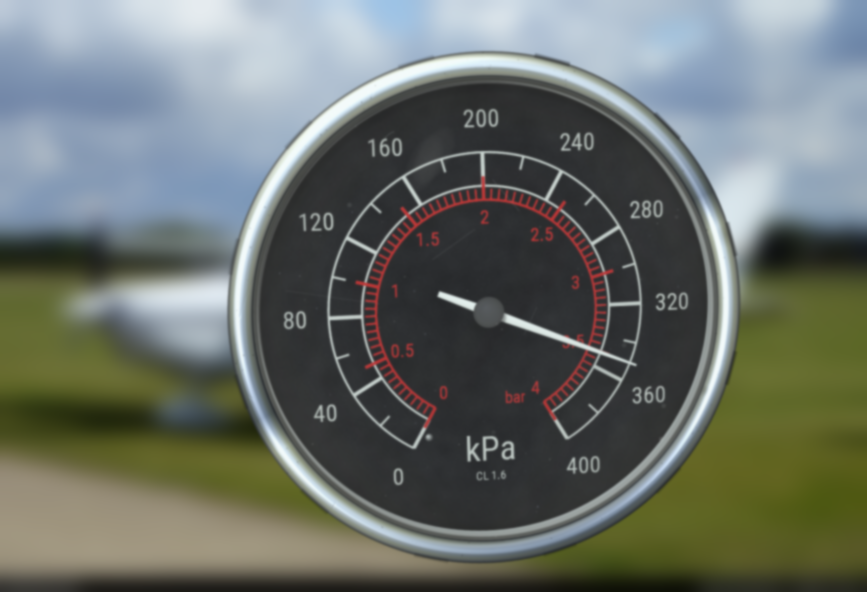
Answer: 350 kPa
